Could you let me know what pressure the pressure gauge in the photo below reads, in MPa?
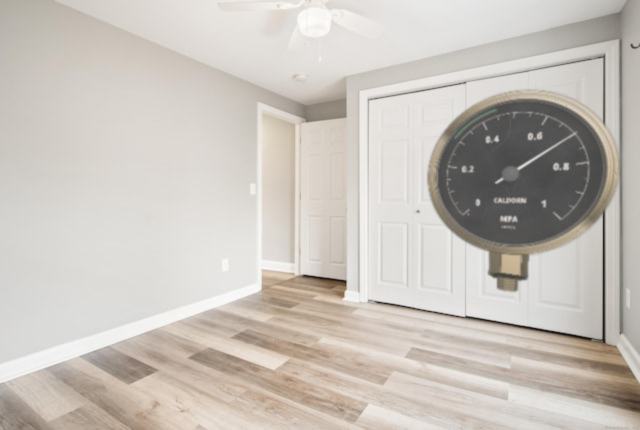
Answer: 0.7 MPa
